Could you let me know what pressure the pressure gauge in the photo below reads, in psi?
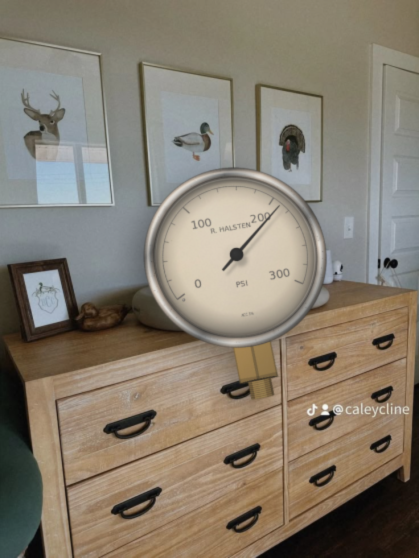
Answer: 210 psi
